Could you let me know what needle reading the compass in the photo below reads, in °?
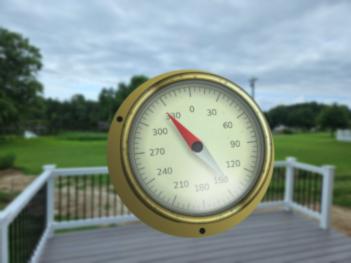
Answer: 325 °
